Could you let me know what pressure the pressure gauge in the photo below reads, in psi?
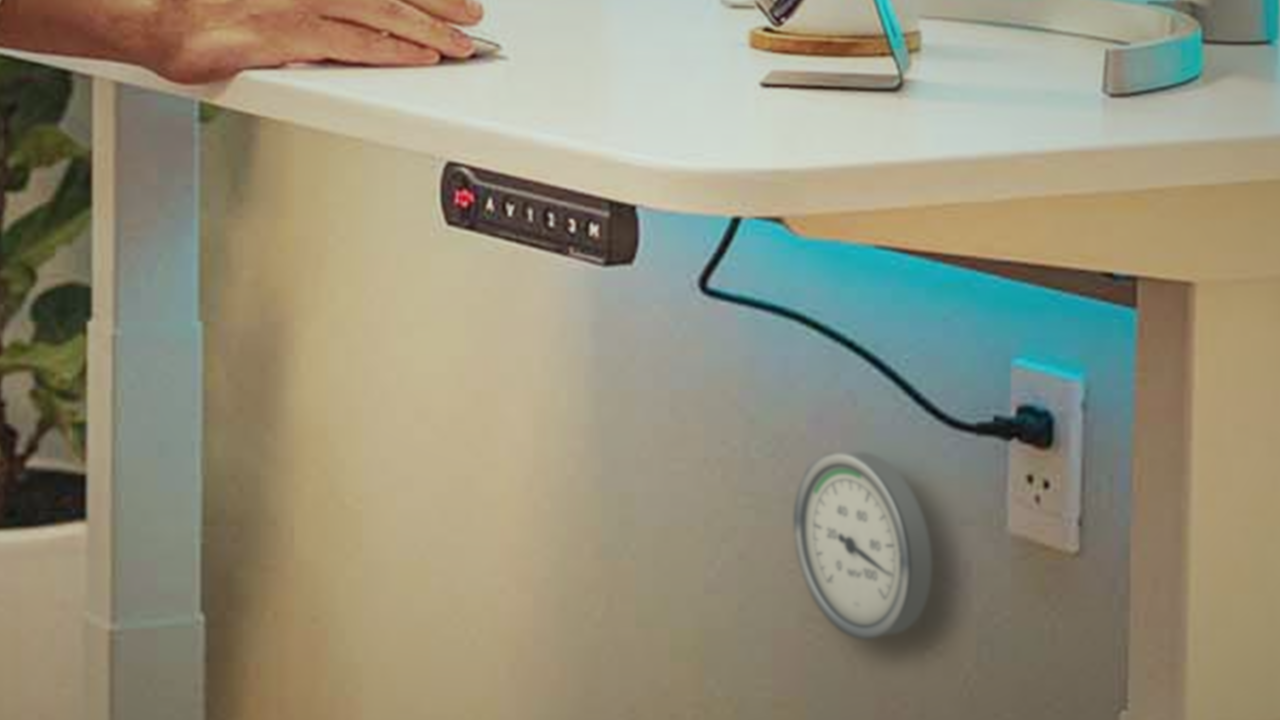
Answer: 90 psi
